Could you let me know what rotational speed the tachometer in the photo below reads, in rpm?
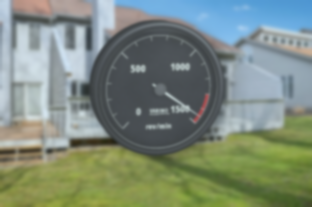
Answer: 1450 rpm
